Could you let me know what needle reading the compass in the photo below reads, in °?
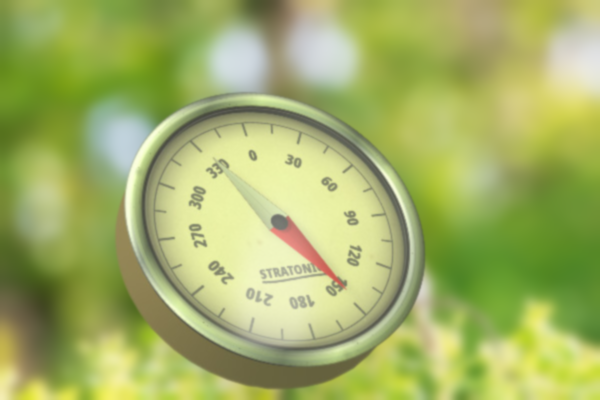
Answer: 150 °
